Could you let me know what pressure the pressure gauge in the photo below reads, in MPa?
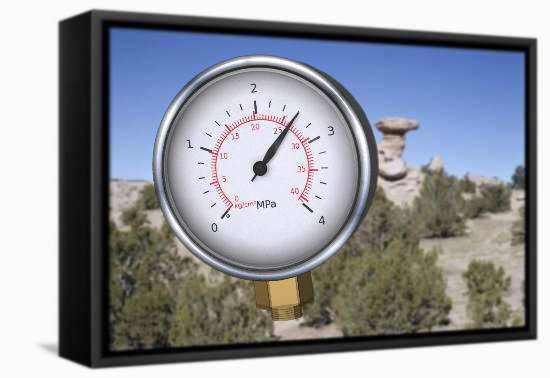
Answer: 2.6 MPa
